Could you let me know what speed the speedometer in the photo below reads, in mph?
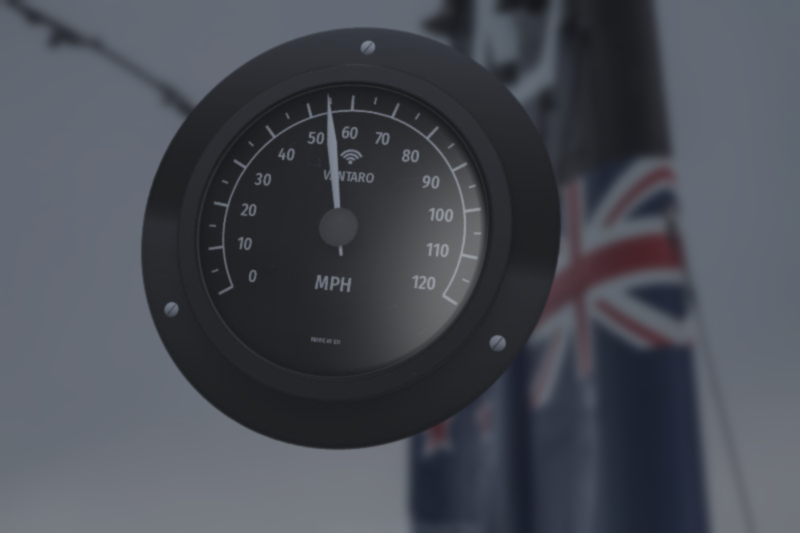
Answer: 55 mph
